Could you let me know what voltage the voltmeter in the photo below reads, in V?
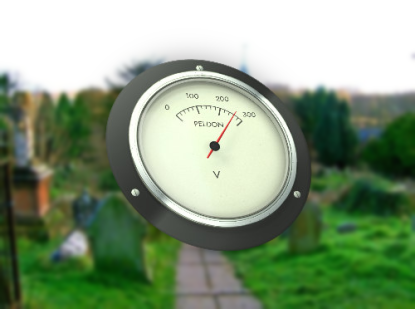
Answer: 260 V
